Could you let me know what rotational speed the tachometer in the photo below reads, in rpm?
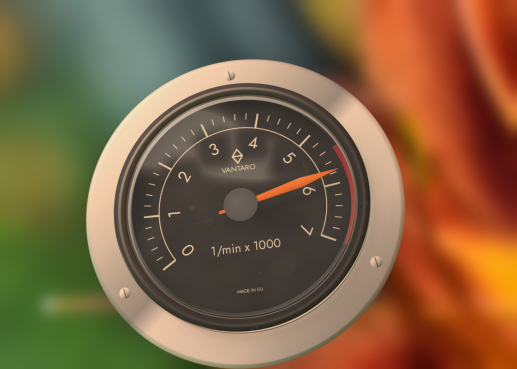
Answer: 5800 rpm
